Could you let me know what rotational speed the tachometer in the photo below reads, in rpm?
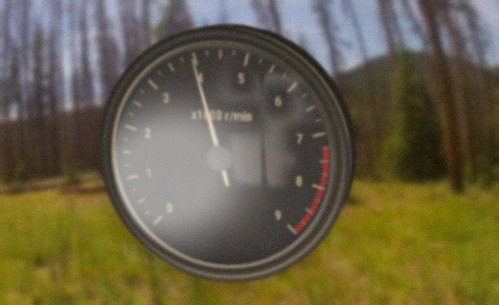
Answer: 4000 rpm
